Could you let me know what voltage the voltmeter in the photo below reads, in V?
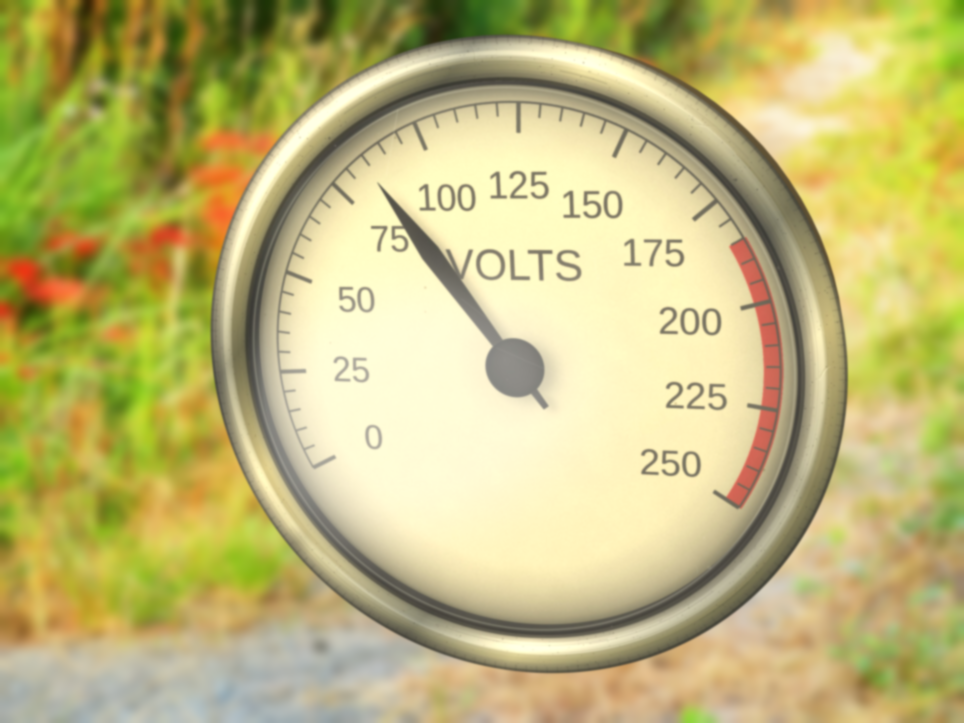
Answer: 85 V
